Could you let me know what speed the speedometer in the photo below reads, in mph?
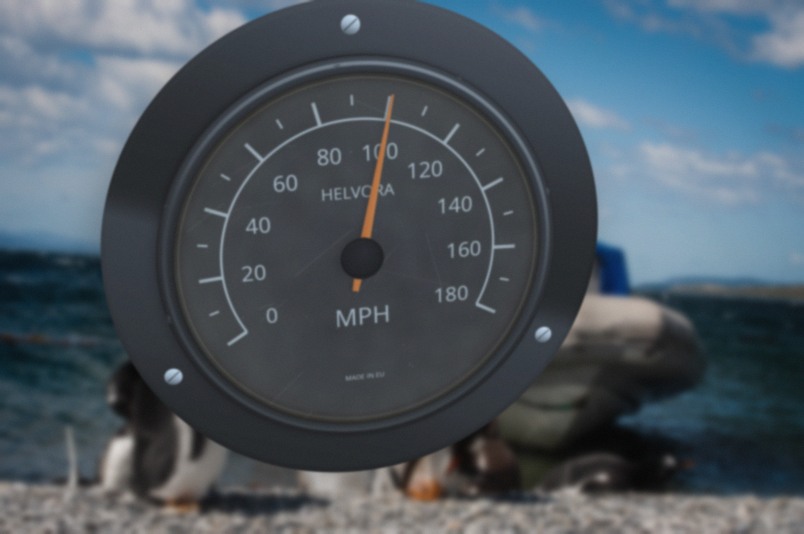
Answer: 100 mph
